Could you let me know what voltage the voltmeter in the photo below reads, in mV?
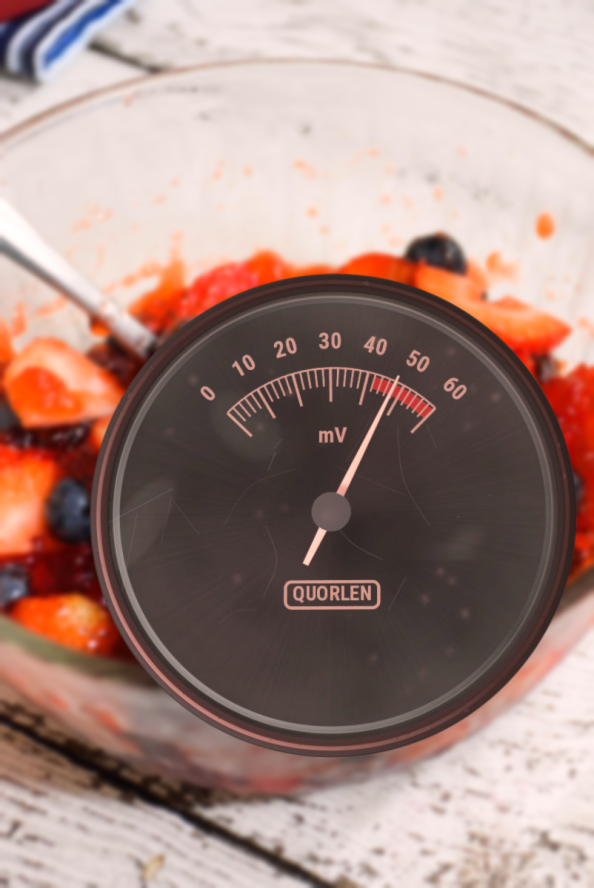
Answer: 48 mV
